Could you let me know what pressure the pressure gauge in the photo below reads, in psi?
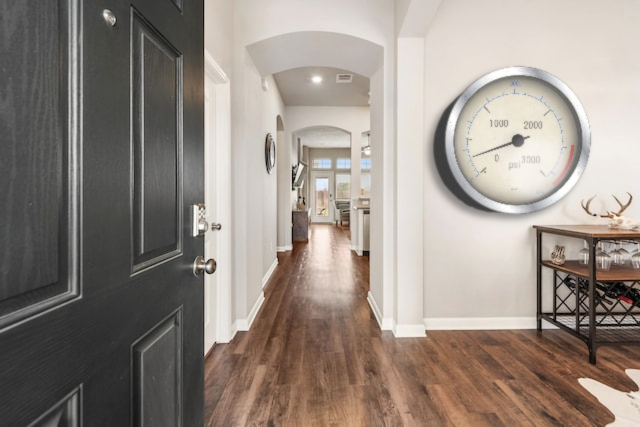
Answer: 250 psi
